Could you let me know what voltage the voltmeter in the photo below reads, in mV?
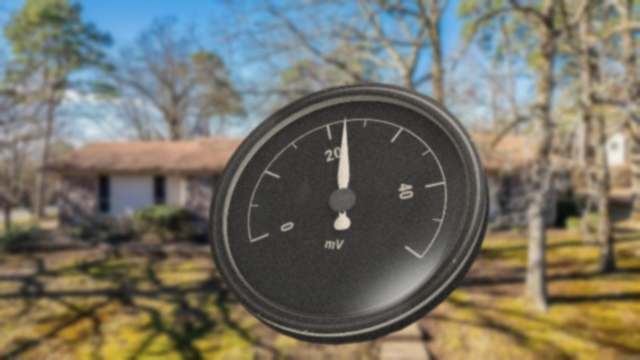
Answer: 22.5 mV
